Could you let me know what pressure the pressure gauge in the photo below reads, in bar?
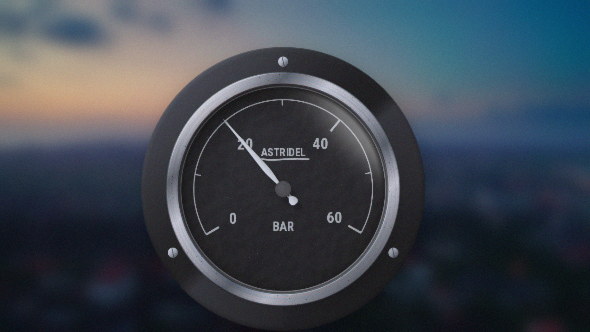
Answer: 20 bar
